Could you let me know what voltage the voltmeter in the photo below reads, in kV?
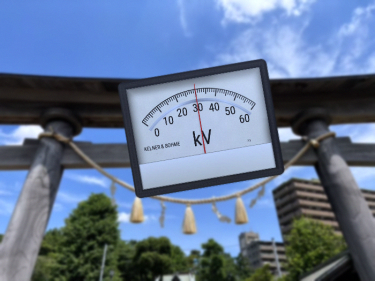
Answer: 30 kV
